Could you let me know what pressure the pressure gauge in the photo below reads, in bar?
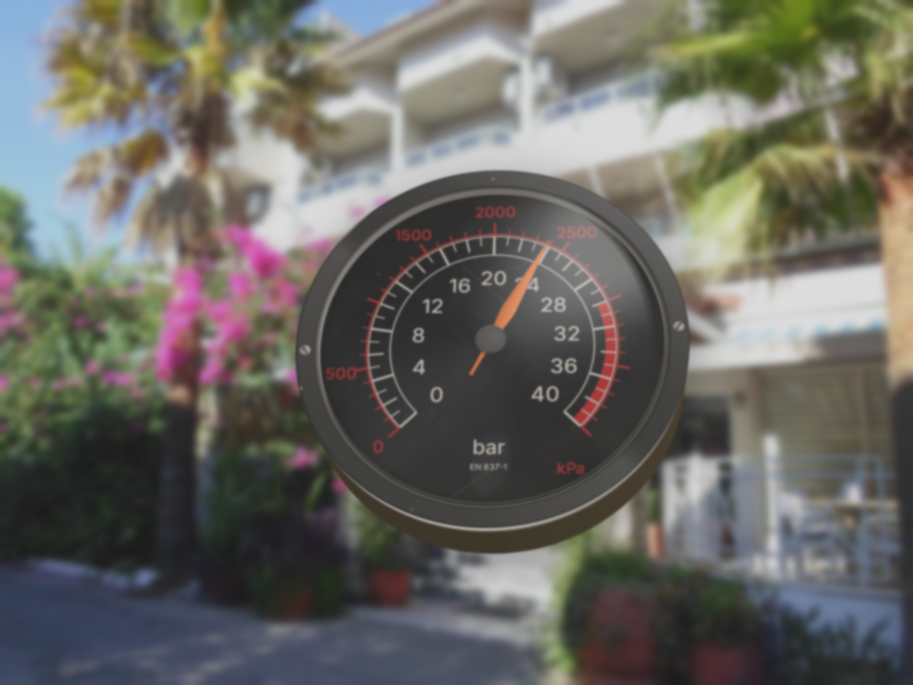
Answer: 24 bar
